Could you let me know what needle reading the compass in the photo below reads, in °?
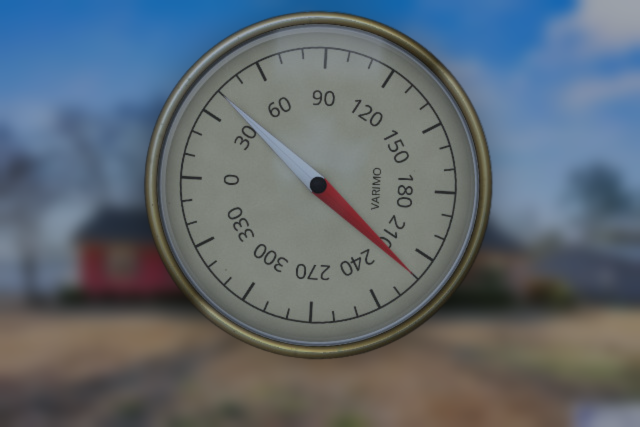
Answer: 220 °
